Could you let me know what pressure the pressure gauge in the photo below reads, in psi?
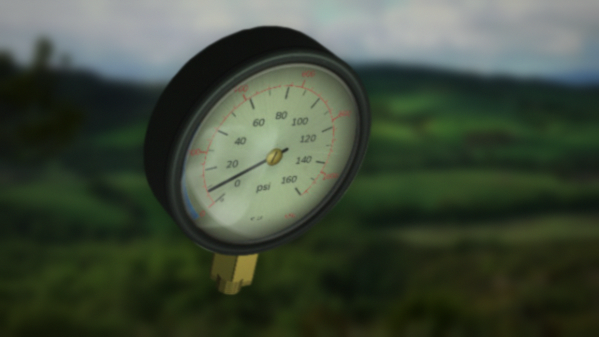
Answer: 10 psi
